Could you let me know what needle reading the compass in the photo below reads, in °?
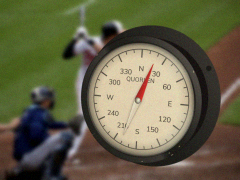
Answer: 20 °
